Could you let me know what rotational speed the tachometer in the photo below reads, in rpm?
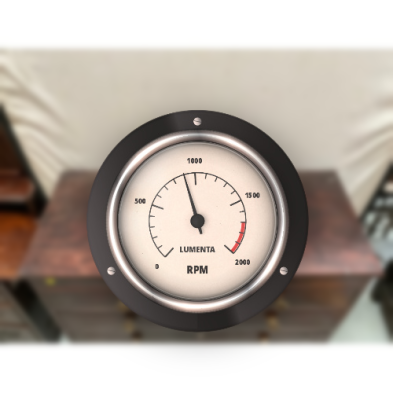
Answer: 900 rpm
